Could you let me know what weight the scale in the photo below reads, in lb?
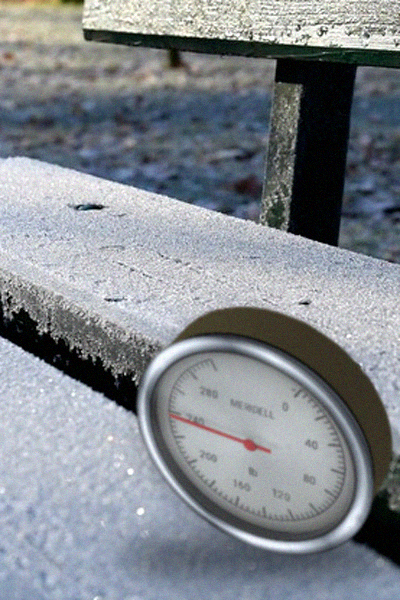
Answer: 240 lb
